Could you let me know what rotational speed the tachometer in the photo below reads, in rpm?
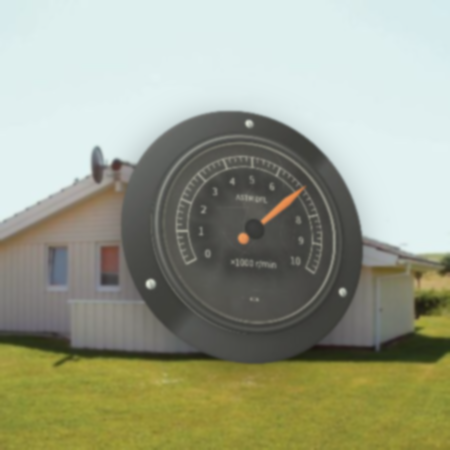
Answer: 7000 rpm
